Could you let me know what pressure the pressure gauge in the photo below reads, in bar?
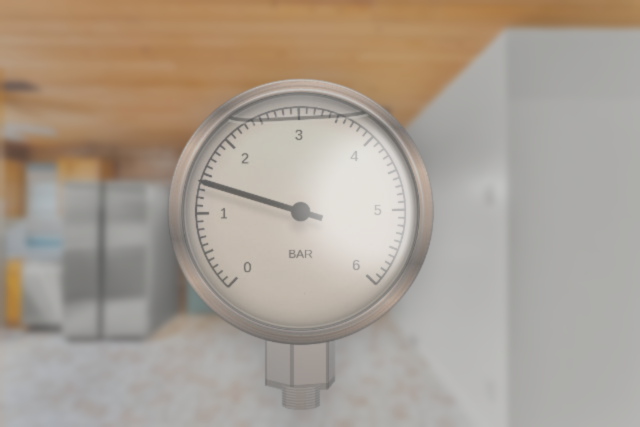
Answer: 1.4 bar
